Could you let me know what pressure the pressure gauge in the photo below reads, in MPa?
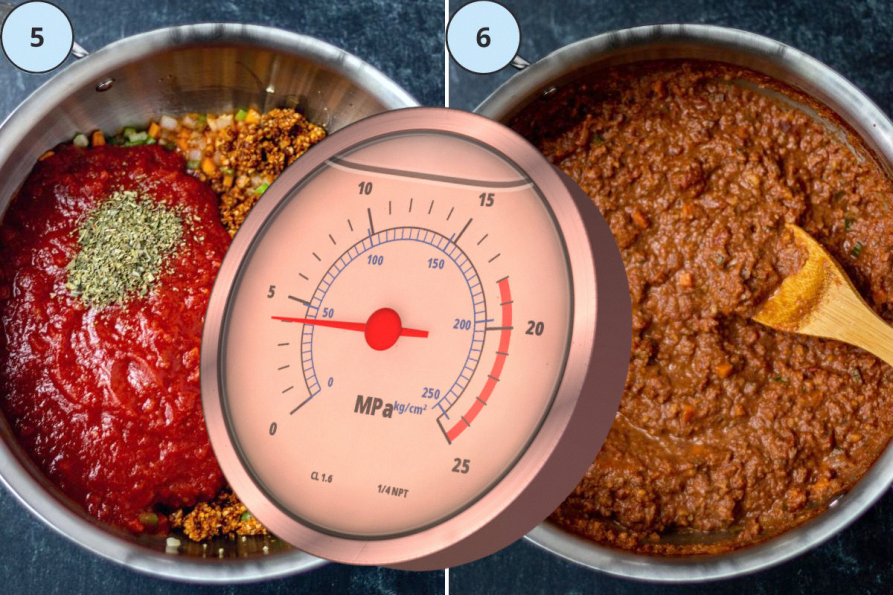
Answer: 4 MPa
